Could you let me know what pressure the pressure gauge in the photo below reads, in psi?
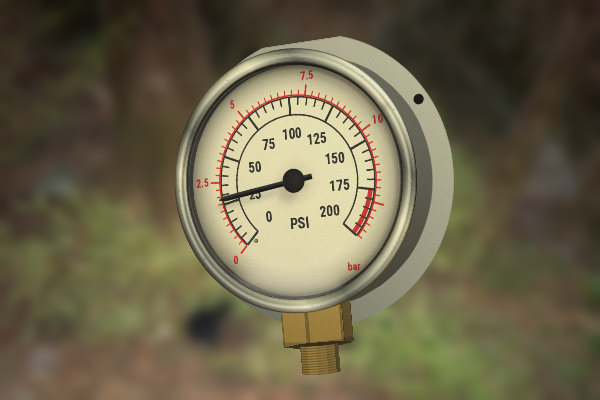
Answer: 27.5 psi
